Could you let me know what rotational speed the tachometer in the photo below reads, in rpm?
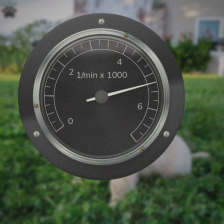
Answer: 5250 rpm
